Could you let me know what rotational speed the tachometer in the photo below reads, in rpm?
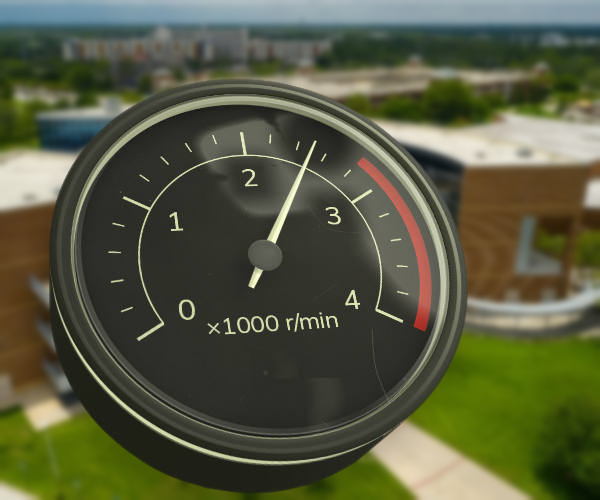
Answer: 2500 rpm
